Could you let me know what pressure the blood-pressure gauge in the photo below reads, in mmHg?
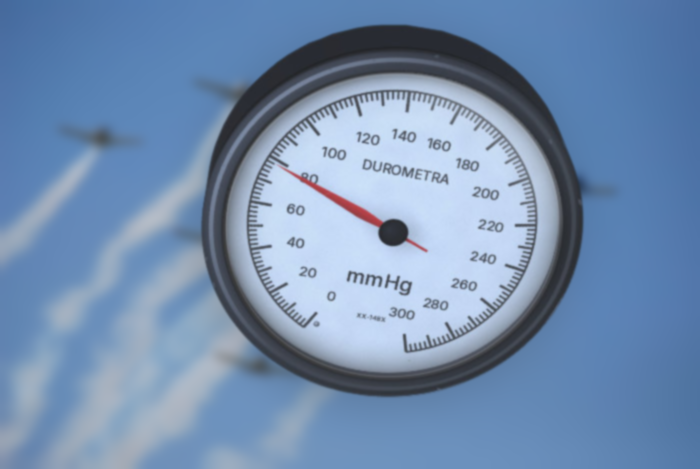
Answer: 80 mmHg
